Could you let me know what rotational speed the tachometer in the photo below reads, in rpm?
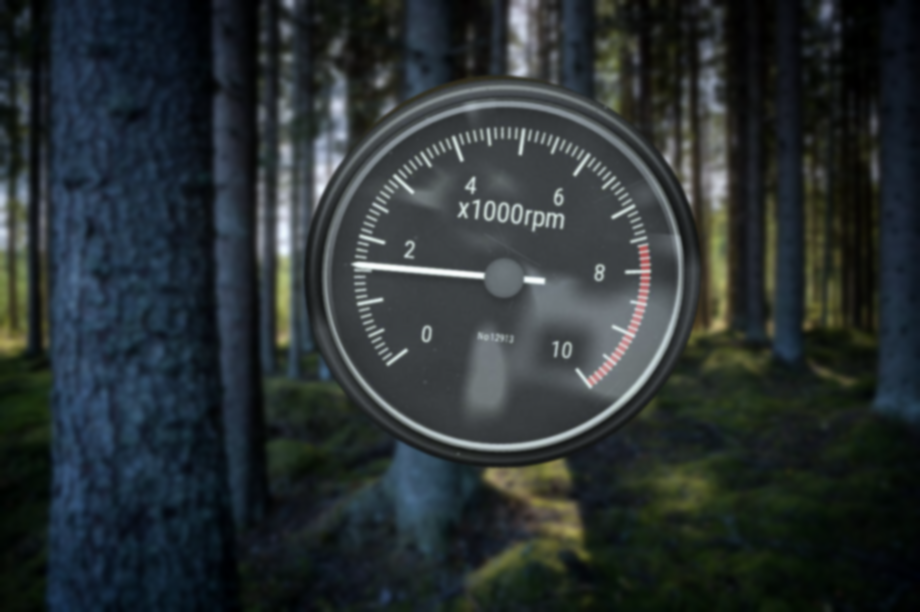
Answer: 1600 rpm
